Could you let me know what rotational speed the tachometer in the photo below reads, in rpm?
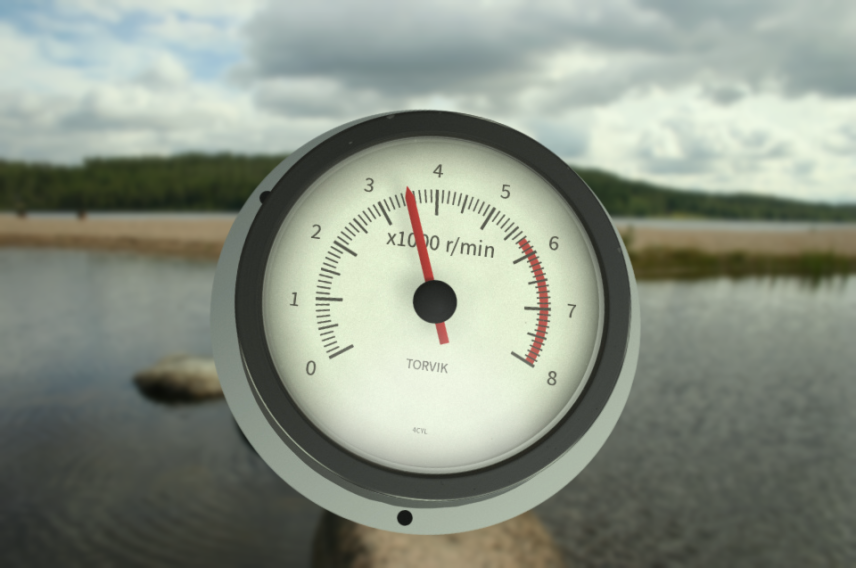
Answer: 3500 rpm
